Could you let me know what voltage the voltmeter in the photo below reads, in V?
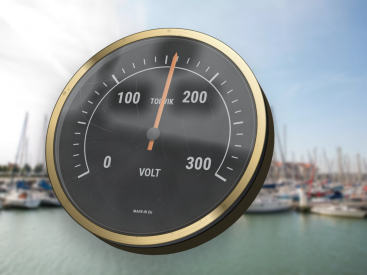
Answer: 160 V
